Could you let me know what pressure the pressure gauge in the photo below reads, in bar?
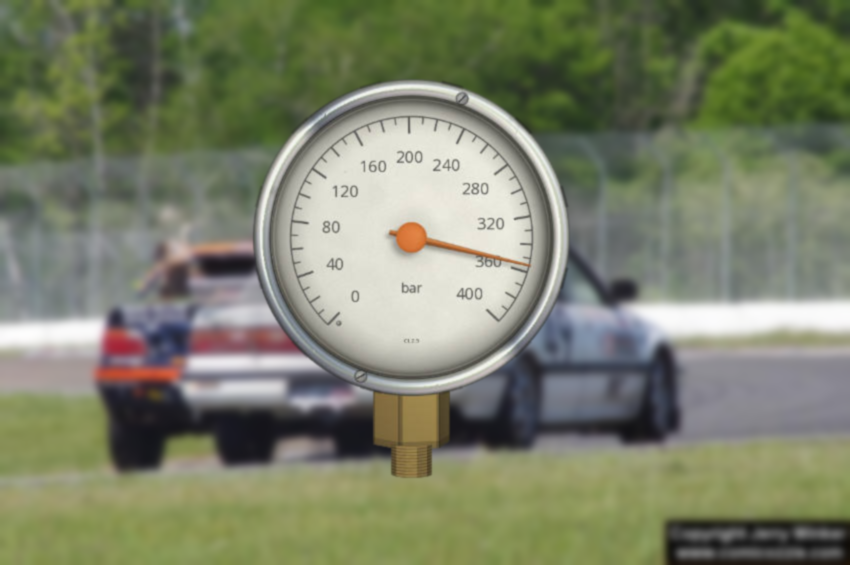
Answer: 355 bar
